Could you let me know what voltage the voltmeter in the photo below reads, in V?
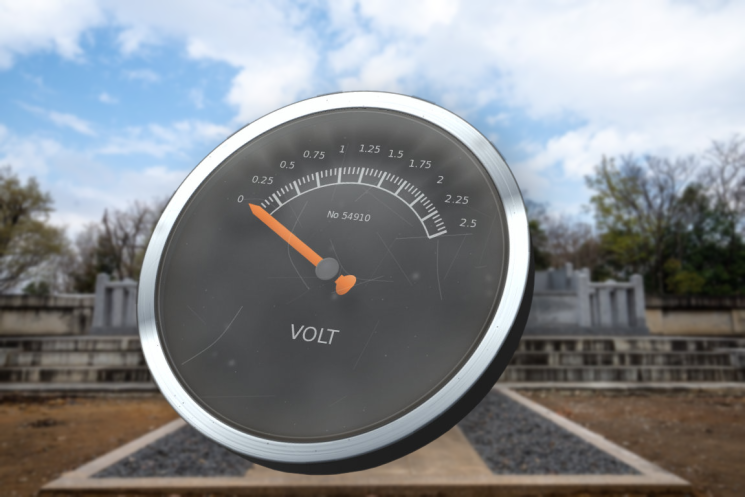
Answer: 0 V
